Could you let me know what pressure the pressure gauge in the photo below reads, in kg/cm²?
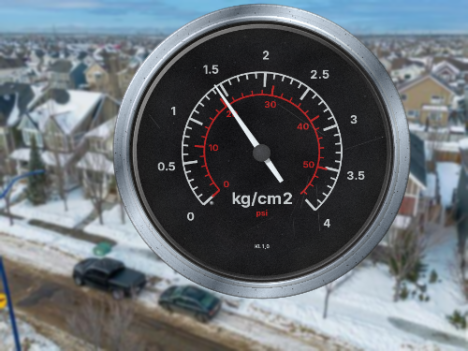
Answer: 1.45 kg/cm²
